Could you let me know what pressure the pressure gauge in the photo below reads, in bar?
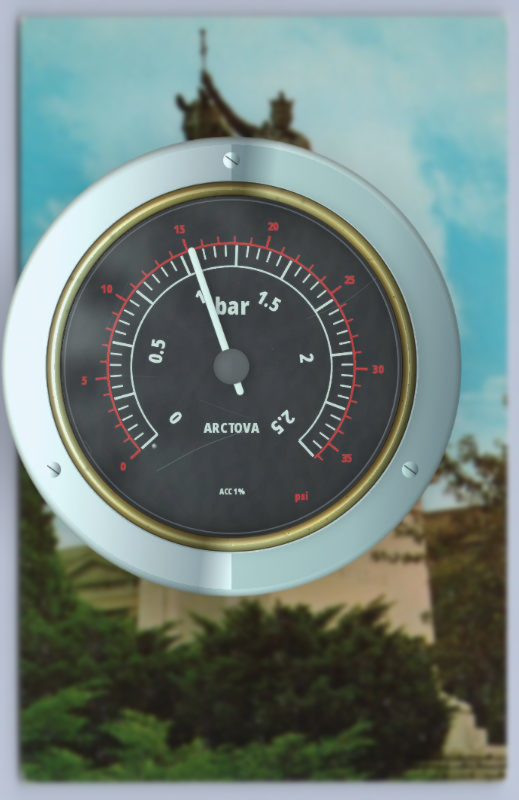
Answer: 1.05 bar
